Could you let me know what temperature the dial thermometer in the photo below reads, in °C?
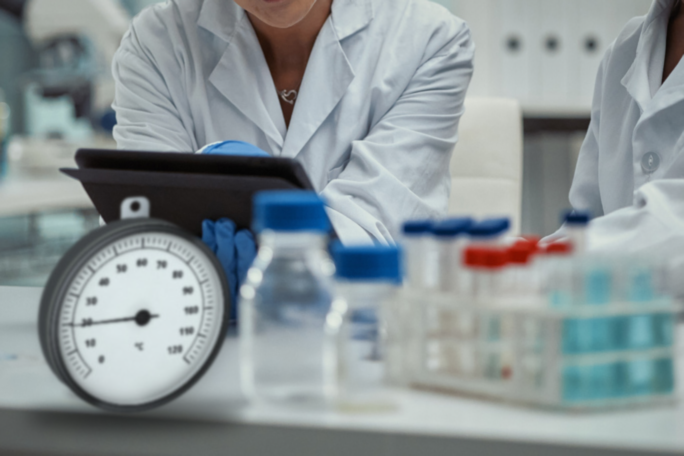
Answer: 20 °C
